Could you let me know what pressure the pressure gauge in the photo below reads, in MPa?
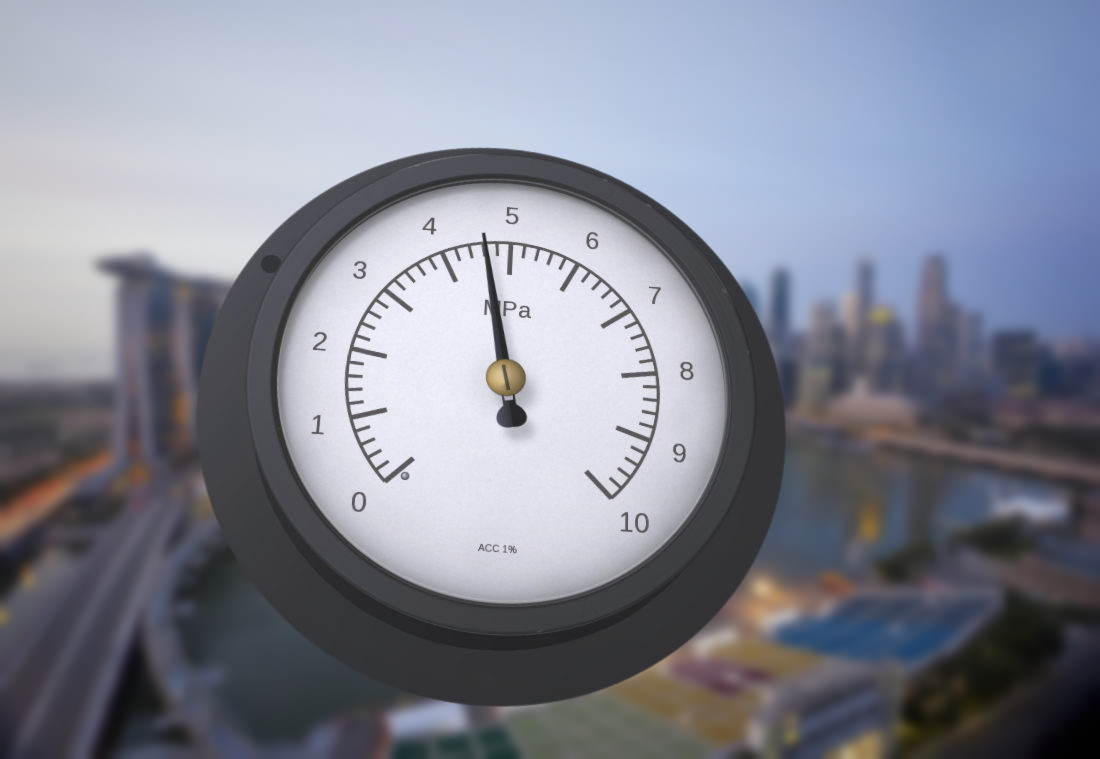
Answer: 4.6 MPa
